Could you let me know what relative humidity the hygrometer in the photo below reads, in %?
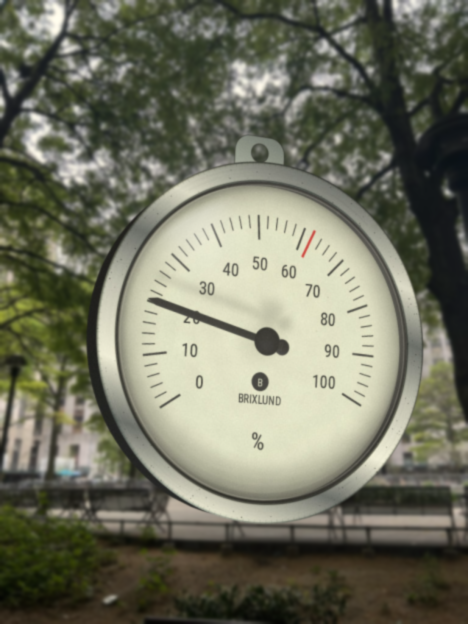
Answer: 20 %
